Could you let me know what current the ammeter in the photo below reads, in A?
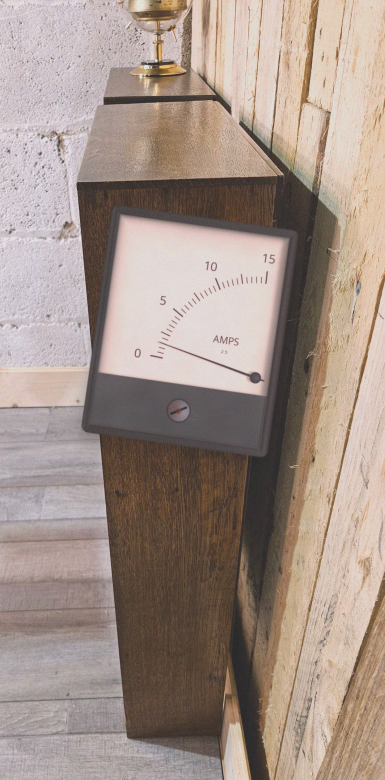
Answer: 1.5 A
